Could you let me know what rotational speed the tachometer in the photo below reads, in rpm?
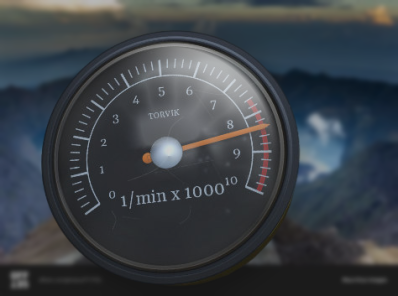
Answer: 8400 rpm
